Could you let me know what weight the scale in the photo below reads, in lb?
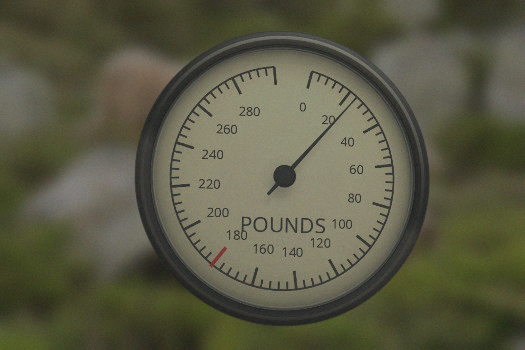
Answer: 24 lb
